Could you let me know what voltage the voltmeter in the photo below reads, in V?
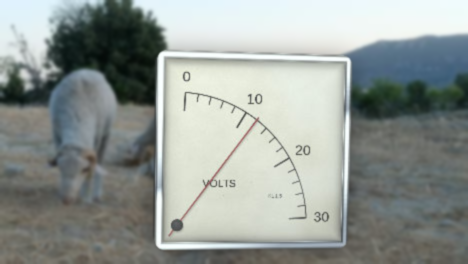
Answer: 12 V
